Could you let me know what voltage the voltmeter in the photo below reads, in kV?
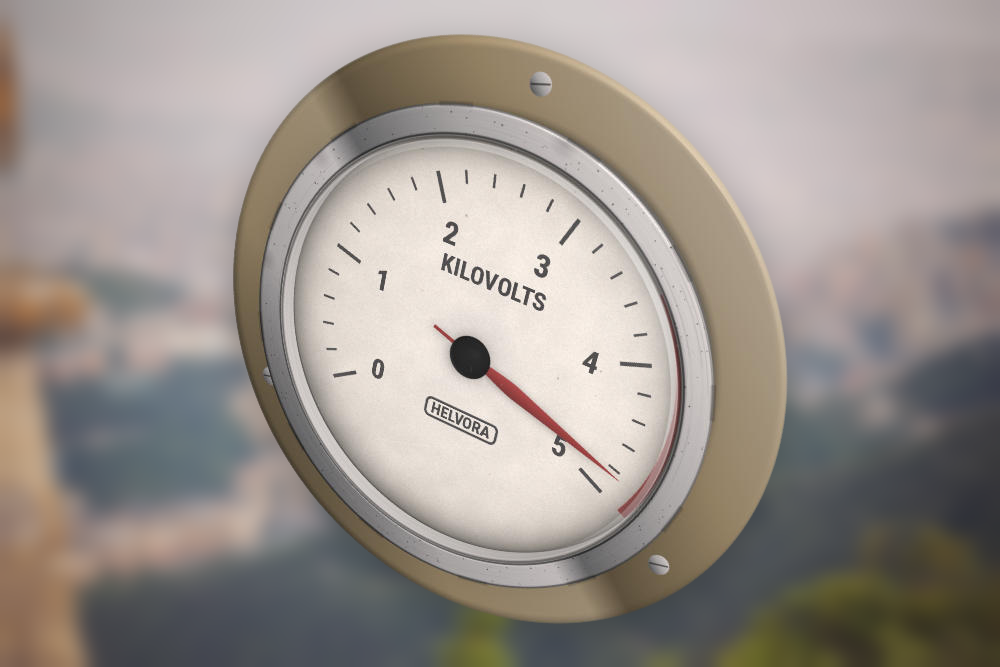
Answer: 4.8 kV
